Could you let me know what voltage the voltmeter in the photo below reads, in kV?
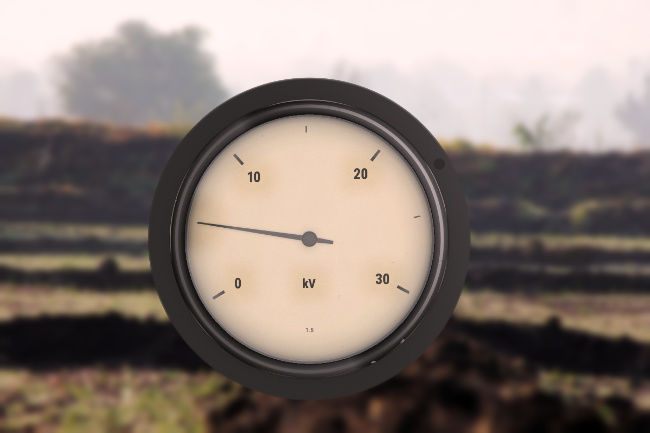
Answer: 5 kV
